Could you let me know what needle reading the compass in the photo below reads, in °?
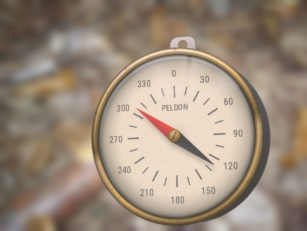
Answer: 307.5 °
